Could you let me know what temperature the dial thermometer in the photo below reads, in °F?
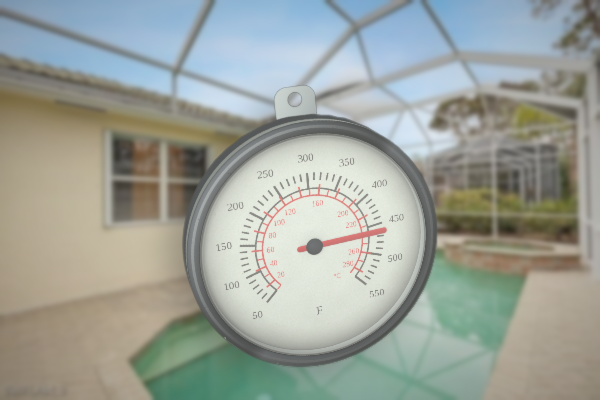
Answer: 460 °F
